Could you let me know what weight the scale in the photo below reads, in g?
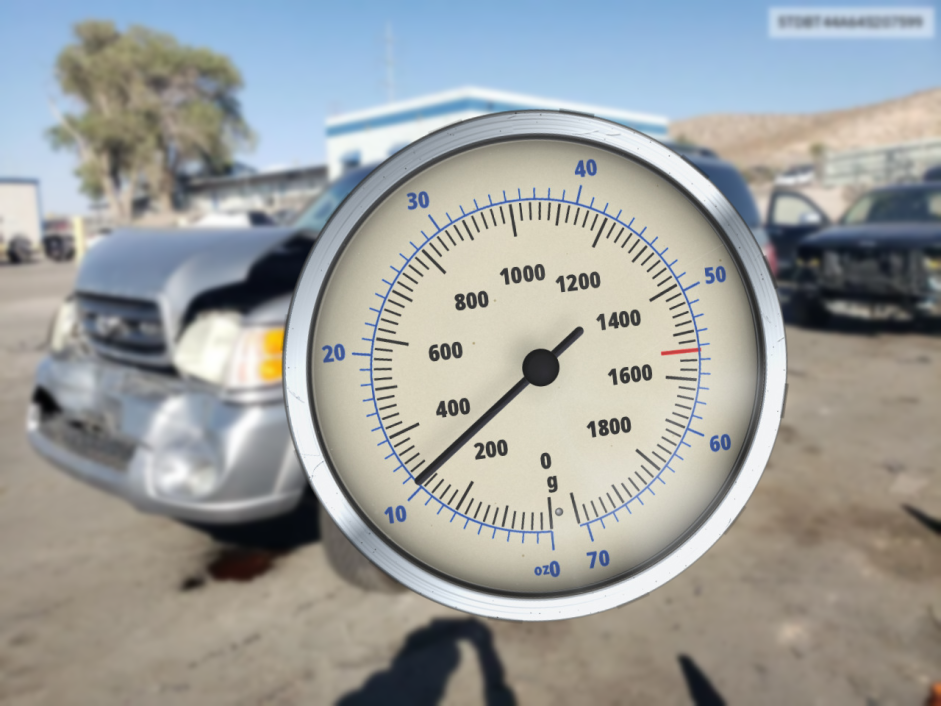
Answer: 300 g
